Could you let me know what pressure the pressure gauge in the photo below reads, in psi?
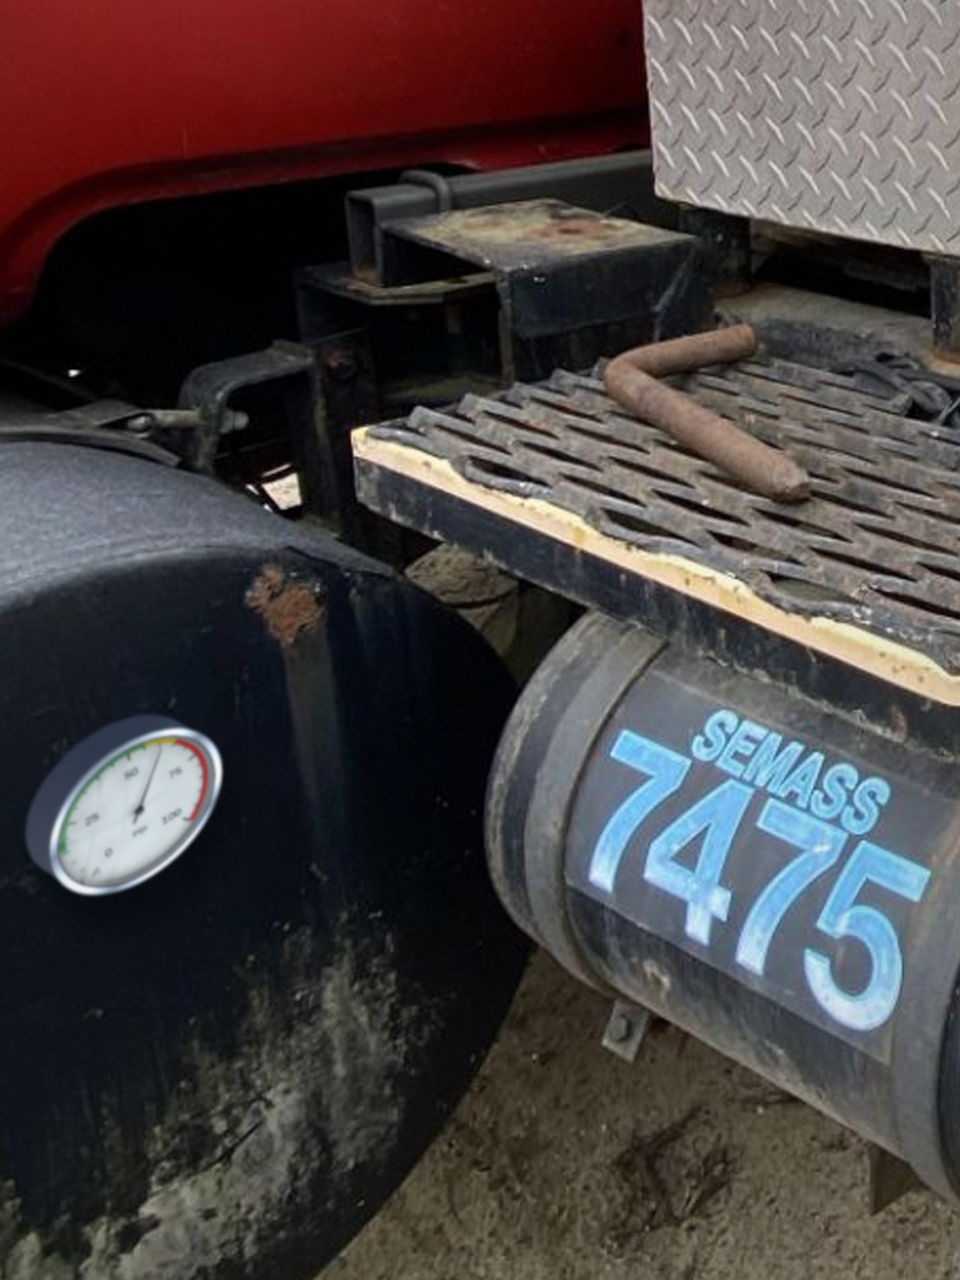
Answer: 60 psi
